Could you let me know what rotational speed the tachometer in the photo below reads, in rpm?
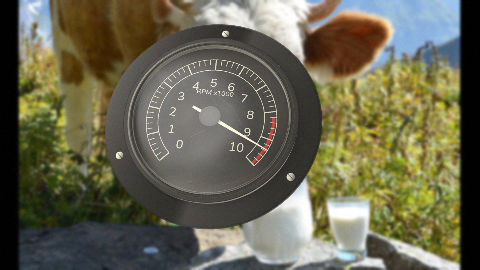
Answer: 9400 rpm
